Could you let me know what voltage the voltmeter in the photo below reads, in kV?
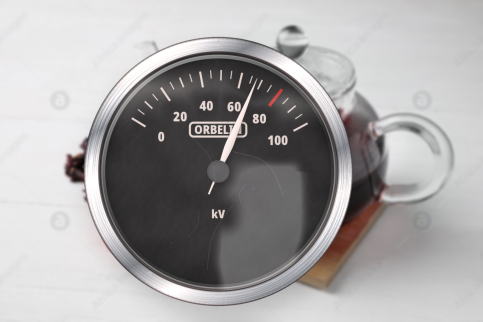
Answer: 67.5 kV
